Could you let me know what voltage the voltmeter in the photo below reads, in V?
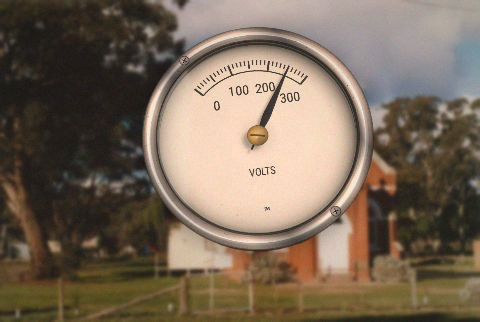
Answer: 250 V
